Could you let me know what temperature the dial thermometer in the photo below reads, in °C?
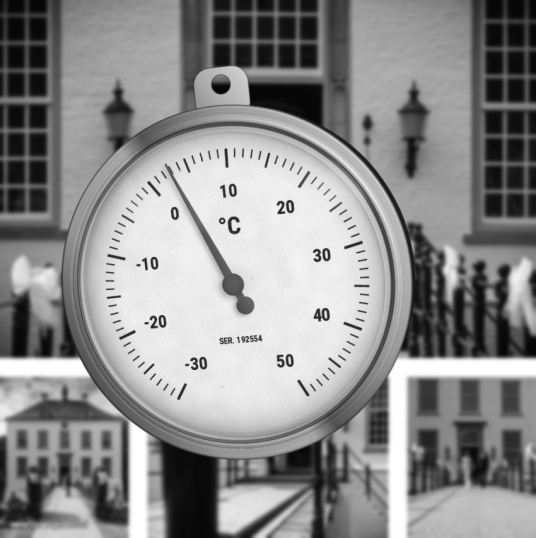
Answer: 3 °C
